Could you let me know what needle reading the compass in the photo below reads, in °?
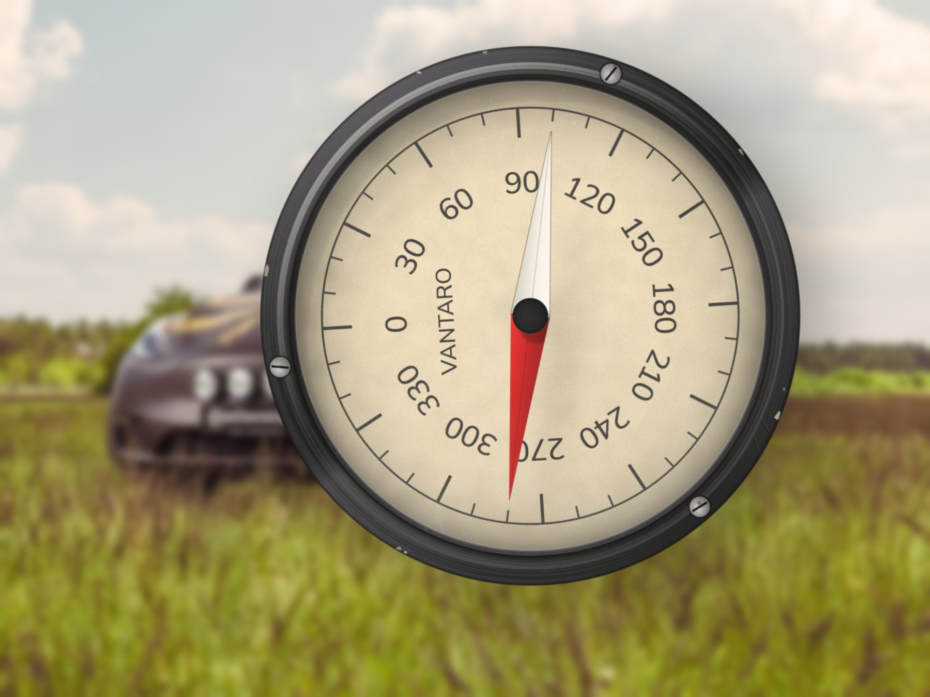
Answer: 280 °
